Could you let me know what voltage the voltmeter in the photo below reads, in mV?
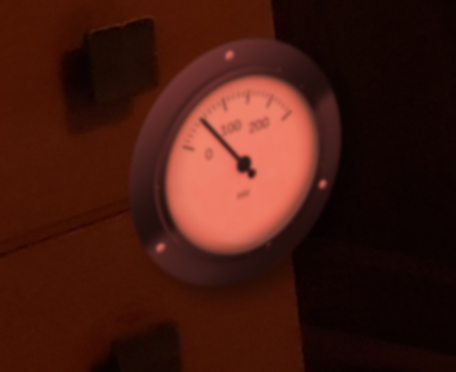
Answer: 50 mV
